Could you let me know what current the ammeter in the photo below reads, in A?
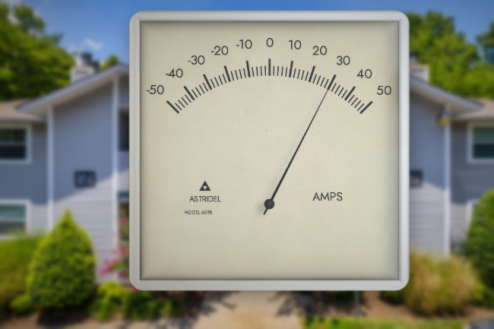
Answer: 30 A
